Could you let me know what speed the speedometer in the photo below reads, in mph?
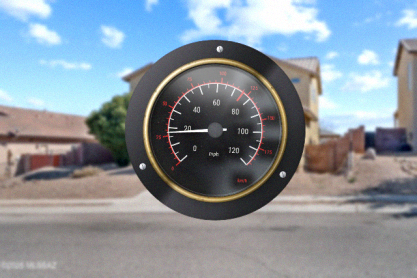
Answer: 17.5 mph
